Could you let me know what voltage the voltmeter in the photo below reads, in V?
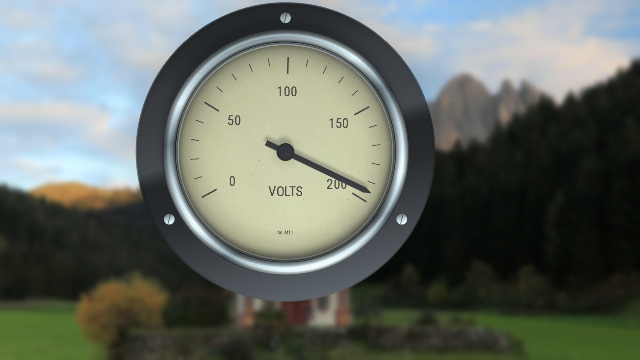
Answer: 195 V
